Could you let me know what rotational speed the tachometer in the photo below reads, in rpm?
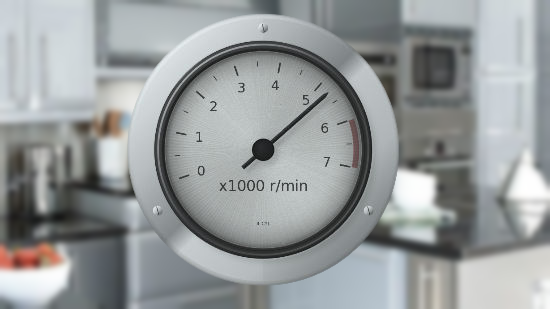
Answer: 5250 rpm
